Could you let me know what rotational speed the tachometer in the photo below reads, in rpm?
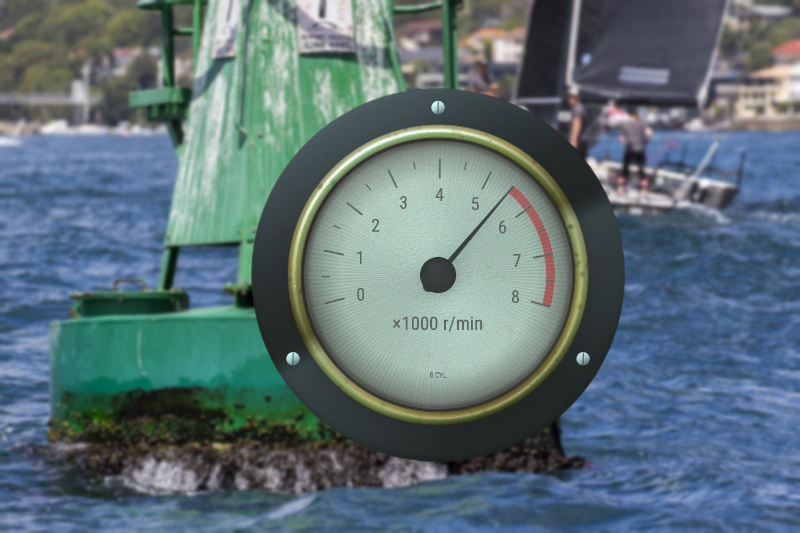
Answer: 5500 rpm
